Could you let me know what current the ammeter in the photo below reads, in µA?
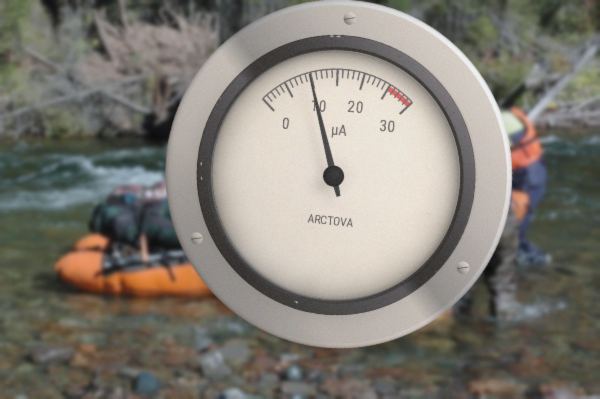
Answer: 10 µA
